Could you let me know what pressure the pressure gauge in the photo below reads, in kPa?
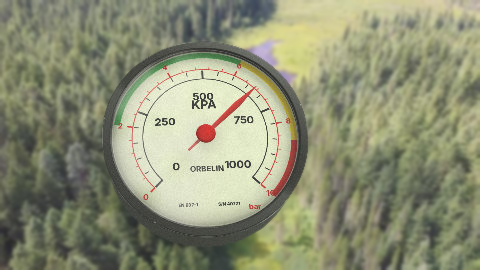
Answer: 675 kPa
